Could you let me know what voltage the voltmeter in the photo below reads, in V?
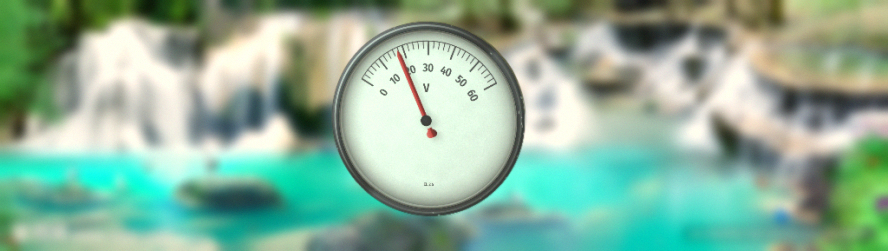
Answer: 18 V
